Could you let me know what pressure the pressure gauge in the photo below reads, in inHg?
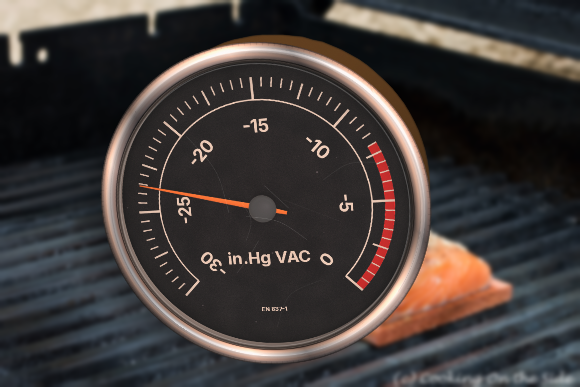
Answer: -23.5 inHg
